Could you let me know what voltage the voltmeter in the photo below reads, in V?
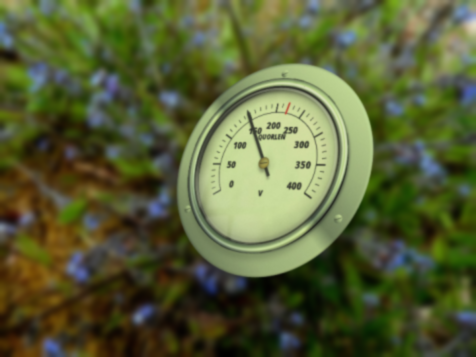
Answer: 150 V
